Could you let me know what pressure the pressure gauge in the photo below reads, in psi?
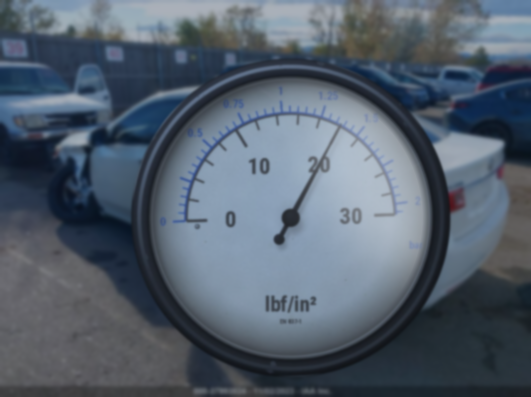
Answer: 20 psi
